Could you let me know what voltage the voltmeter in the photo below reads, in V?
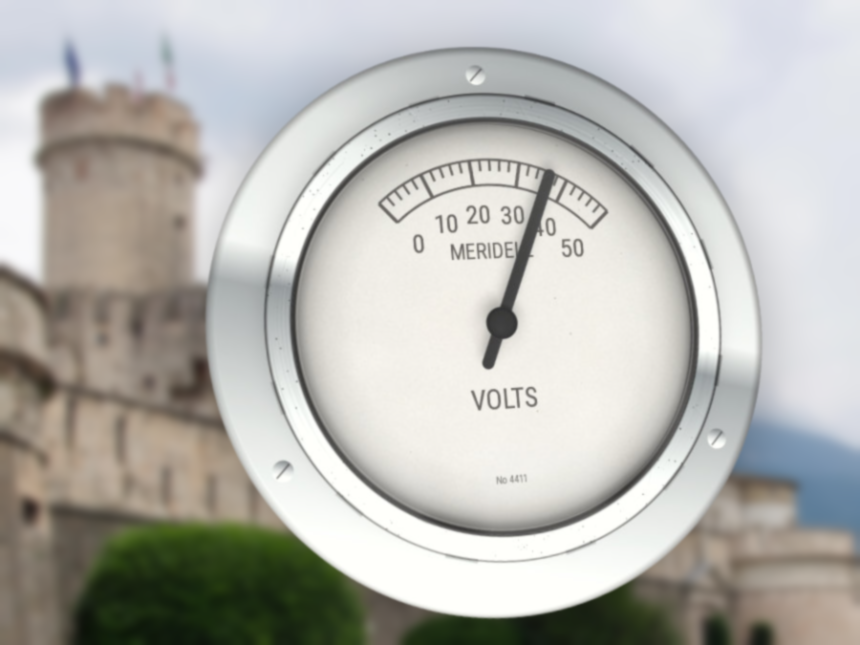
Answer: 36 V
